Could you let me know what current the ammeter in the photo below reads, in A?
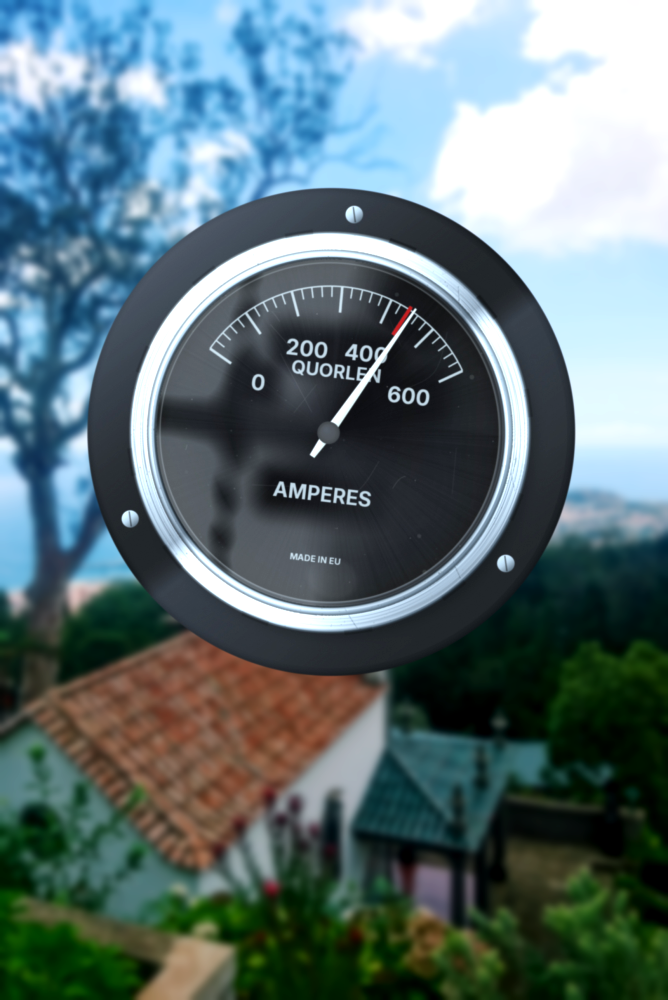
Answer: 450 A
